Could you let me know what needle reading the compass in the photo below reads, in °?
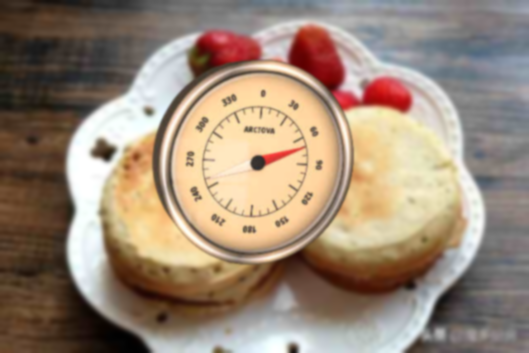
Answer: 70 °
